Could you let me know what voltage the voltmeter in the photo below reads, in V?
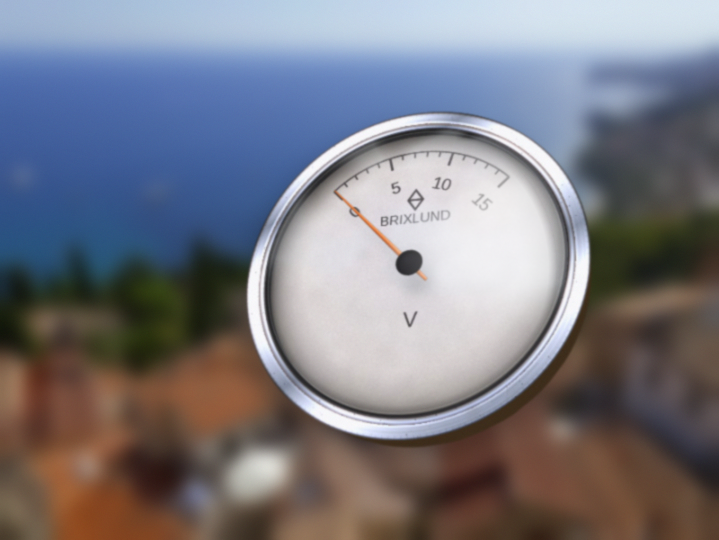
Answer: 0 V
